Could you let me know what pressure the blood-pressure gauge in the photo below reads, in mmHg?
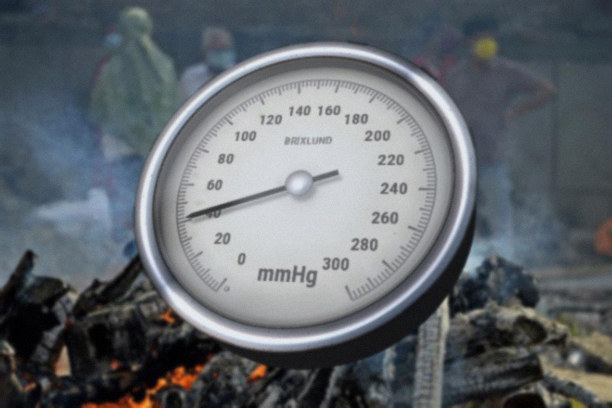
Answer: 40 mmHg
